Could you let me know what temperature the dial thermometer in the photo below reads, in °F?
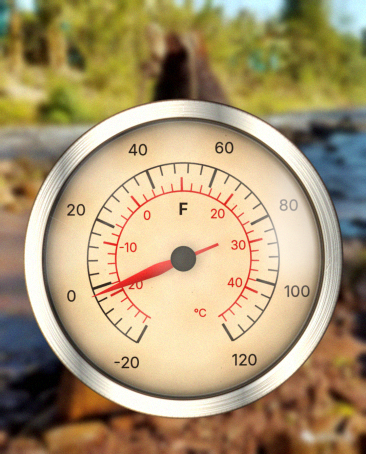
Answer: -2 °F
